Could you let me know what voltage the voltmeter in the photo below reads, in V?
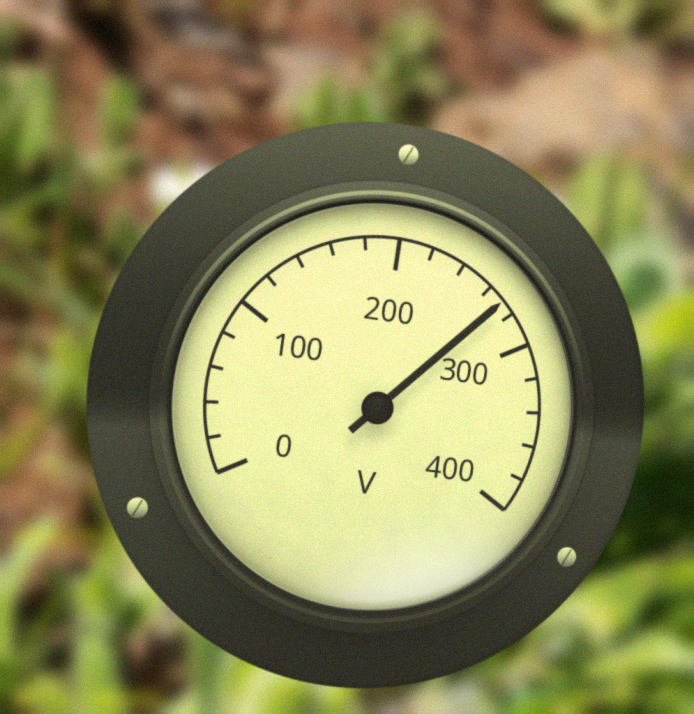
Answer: 270 V
